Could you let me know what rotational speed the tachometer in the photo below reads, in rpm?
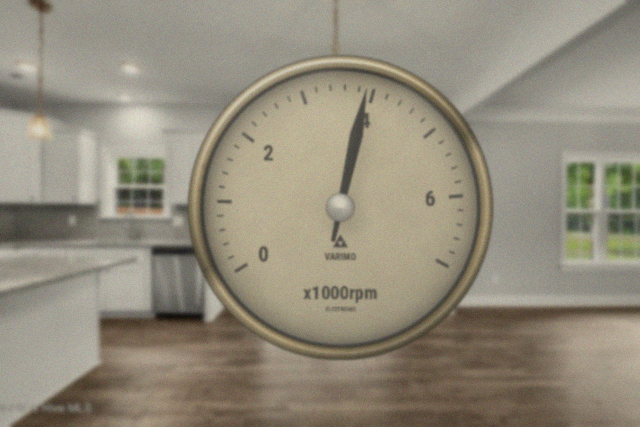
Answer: 3900 rpm
